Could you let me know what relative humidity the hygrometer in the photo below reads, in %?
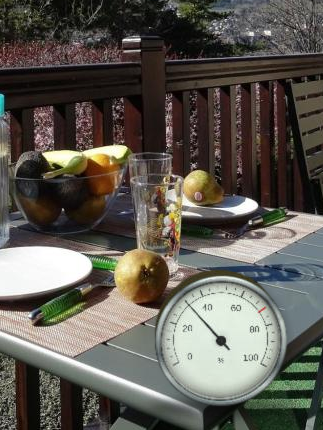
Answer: 32 %
